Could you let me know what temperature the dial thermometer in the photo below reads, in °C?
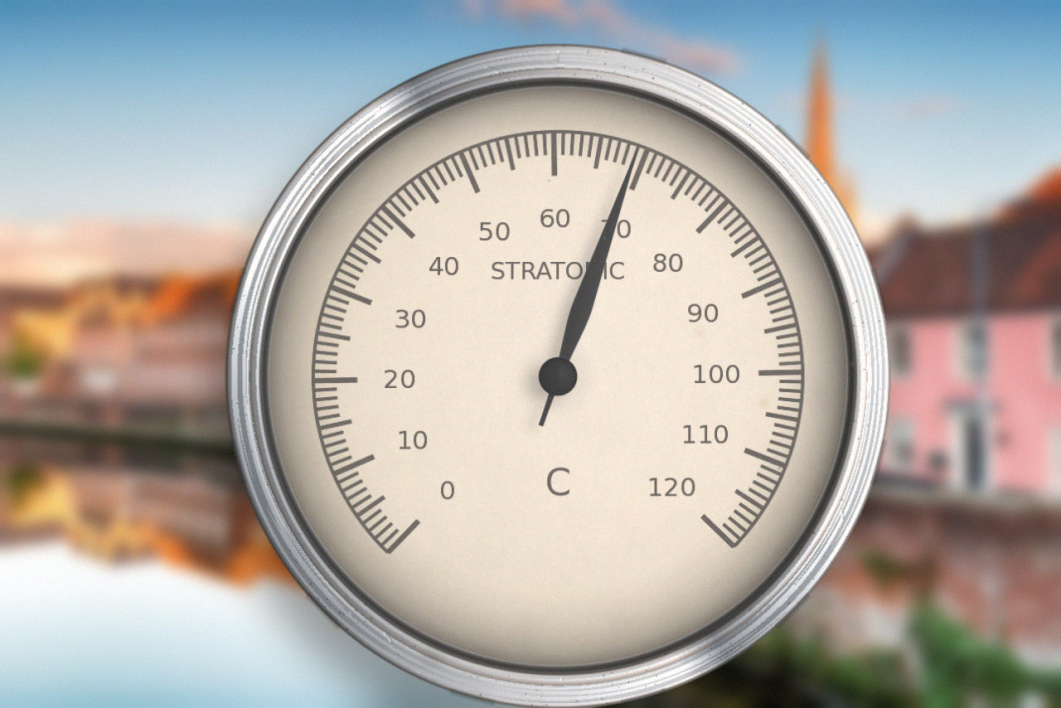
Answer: 69 °C
